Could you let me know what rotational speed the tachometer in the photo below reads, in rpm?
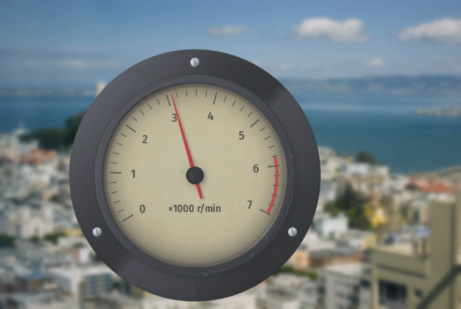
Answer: 3100 rpm
